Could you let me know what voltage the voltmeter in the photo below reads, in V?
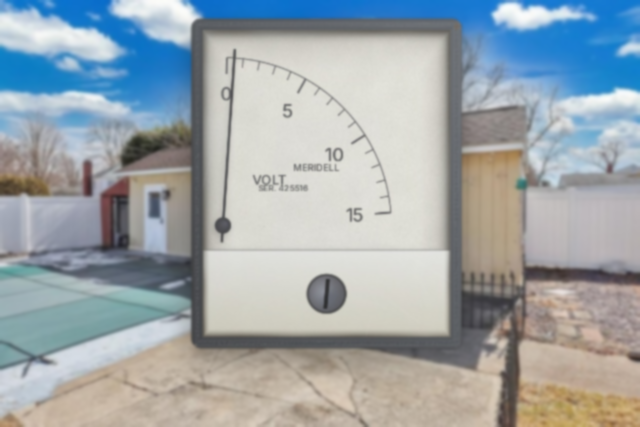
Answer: 0.5 V
